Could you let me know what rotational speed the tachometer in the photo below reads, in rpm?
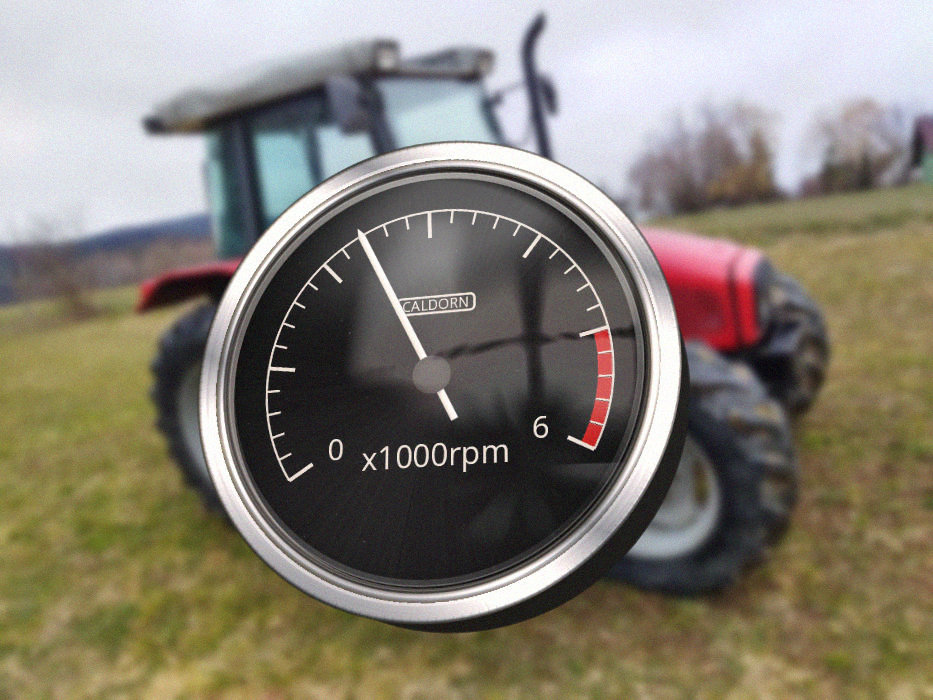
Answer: 2400 rpm
